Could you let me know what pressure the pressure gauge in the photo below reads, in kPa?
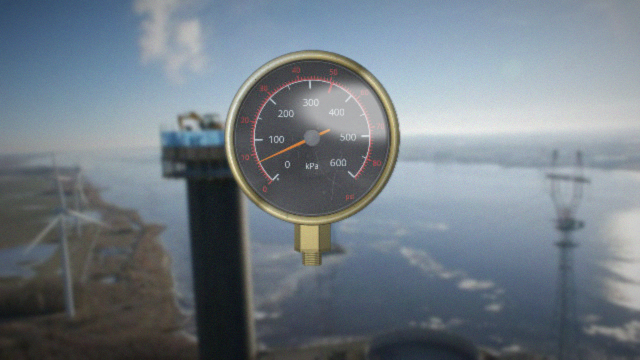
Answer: 50 kPa
